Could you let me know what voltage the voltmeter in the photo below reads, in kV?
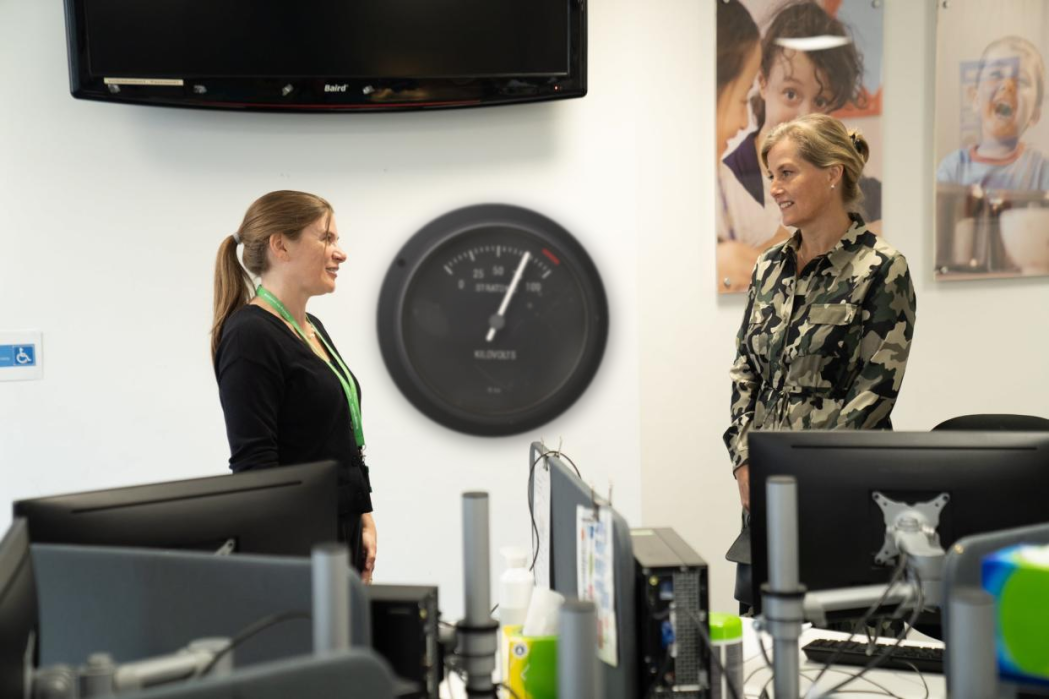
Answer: 75 kV
